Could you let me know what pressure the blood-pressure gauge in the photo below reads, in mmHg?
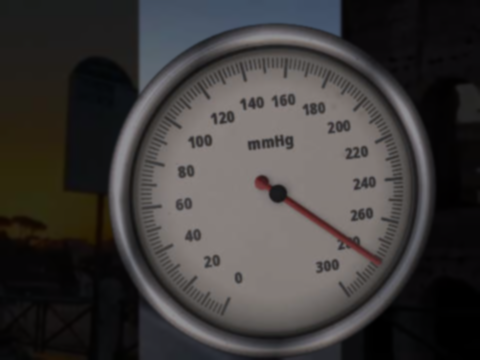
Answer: 280 mmHg
